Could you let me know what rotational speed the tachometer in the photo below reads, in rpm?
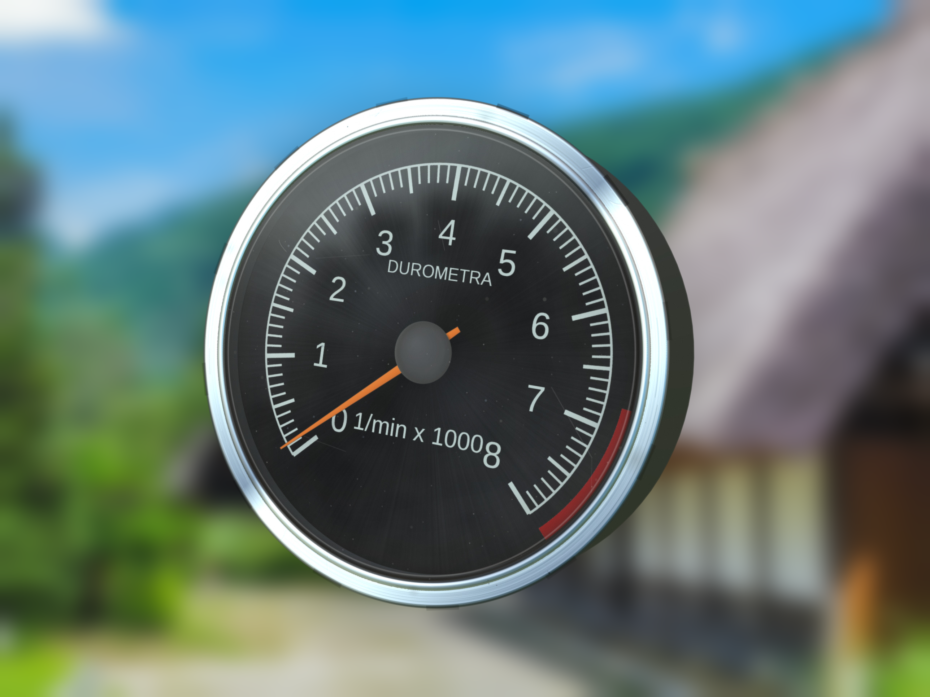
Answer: 100 rpm
